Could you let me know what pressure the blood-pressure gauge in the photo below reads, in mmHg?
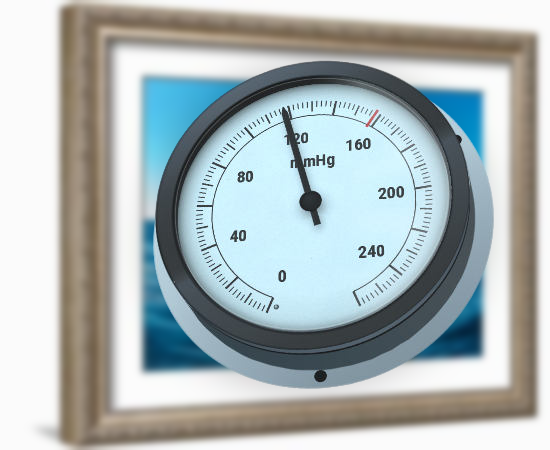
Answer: 118 mmHg
